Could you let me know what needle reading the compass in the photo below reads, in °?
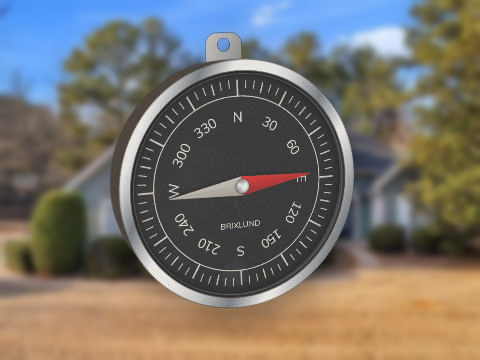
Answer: 85 °
